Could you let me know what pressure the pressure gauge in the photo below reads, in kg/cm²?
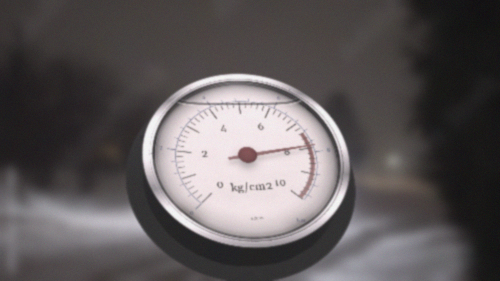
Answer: 8 kg/cm²
